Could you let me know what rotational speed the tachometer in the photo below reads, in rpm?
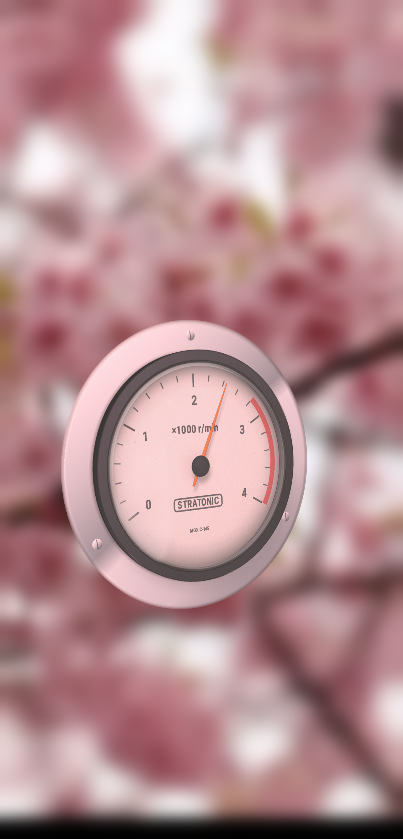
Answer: 2400 rpm
